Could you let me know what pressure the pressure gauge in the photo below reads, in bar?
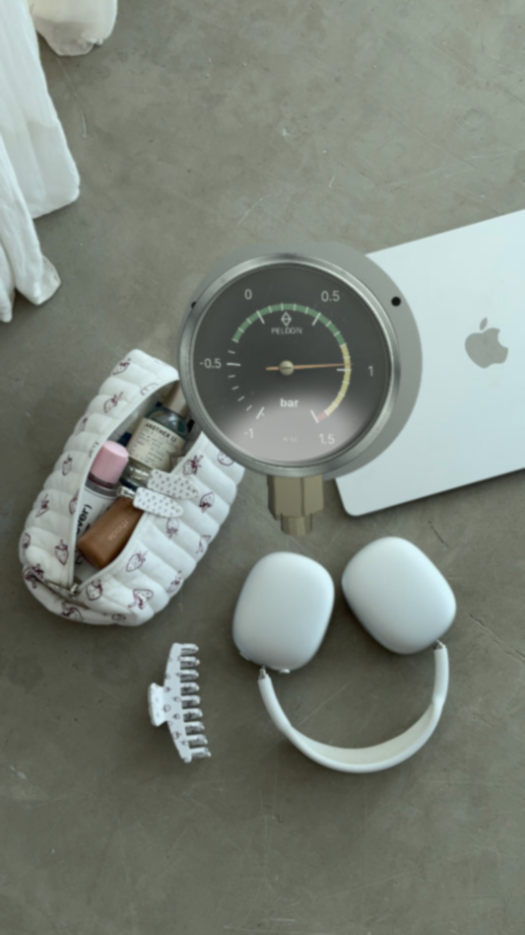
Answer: 0.95 bar
